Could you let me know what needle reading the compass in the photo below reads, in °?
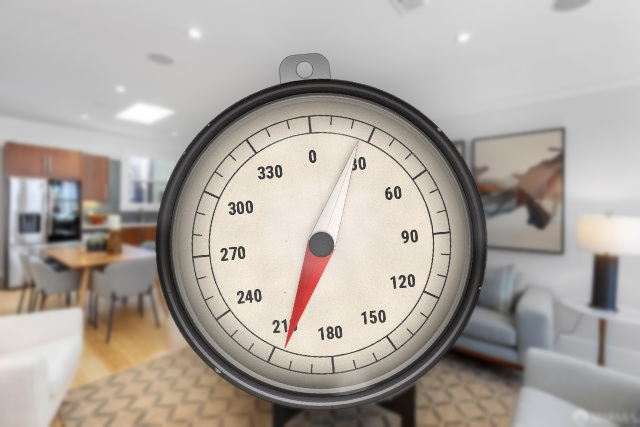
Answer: 205 °
